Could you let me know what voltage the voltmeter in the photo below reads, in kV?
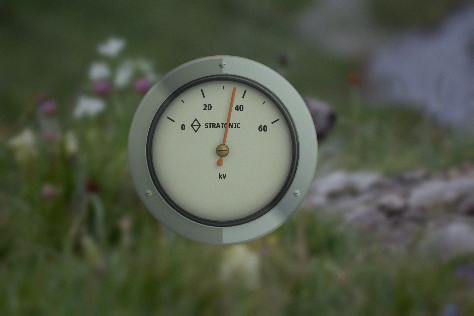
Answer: 35 kV
